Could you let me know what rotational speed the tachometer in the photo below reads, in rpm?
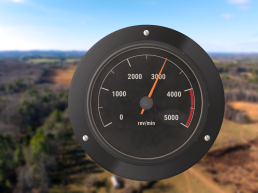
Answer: 3000 rpm
